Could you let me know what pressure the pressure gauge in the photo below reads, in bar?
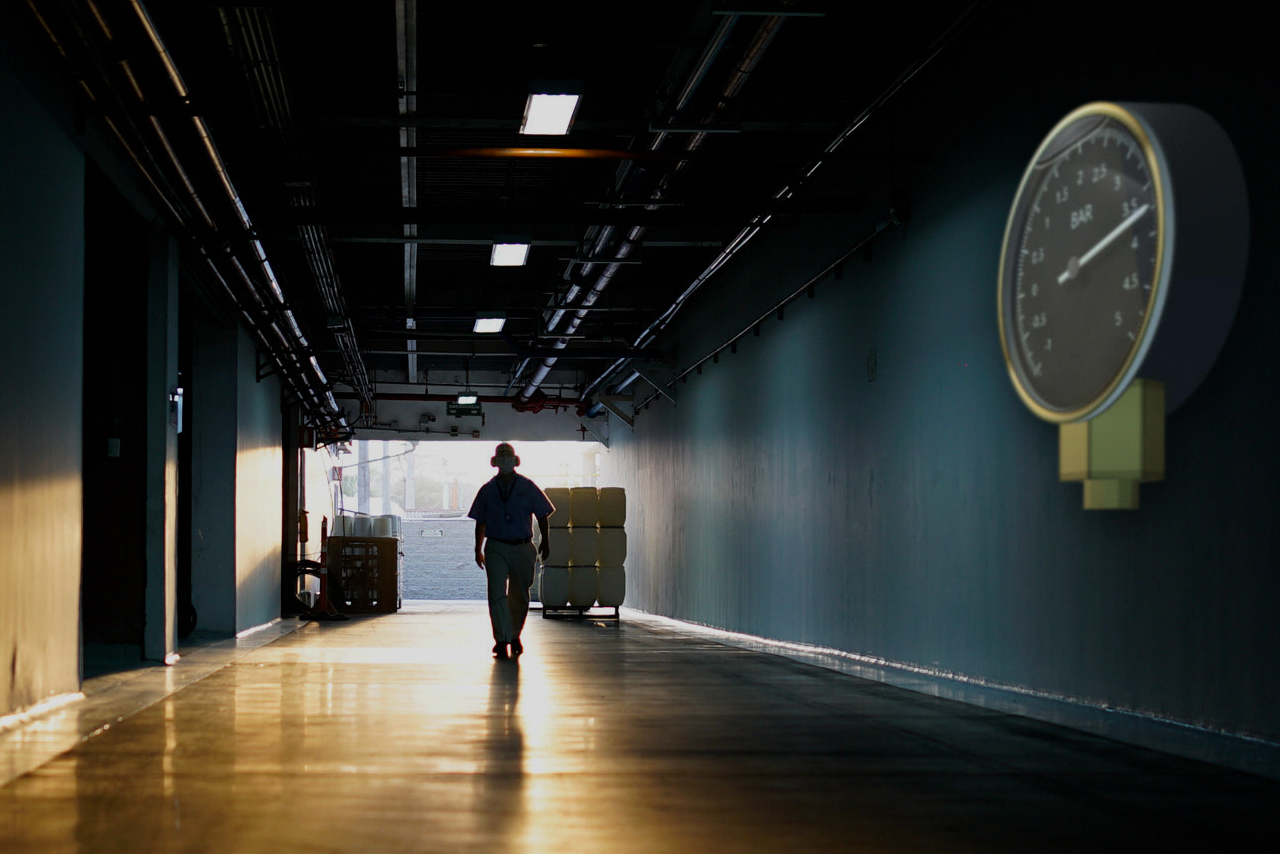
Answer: 3.75 bar
